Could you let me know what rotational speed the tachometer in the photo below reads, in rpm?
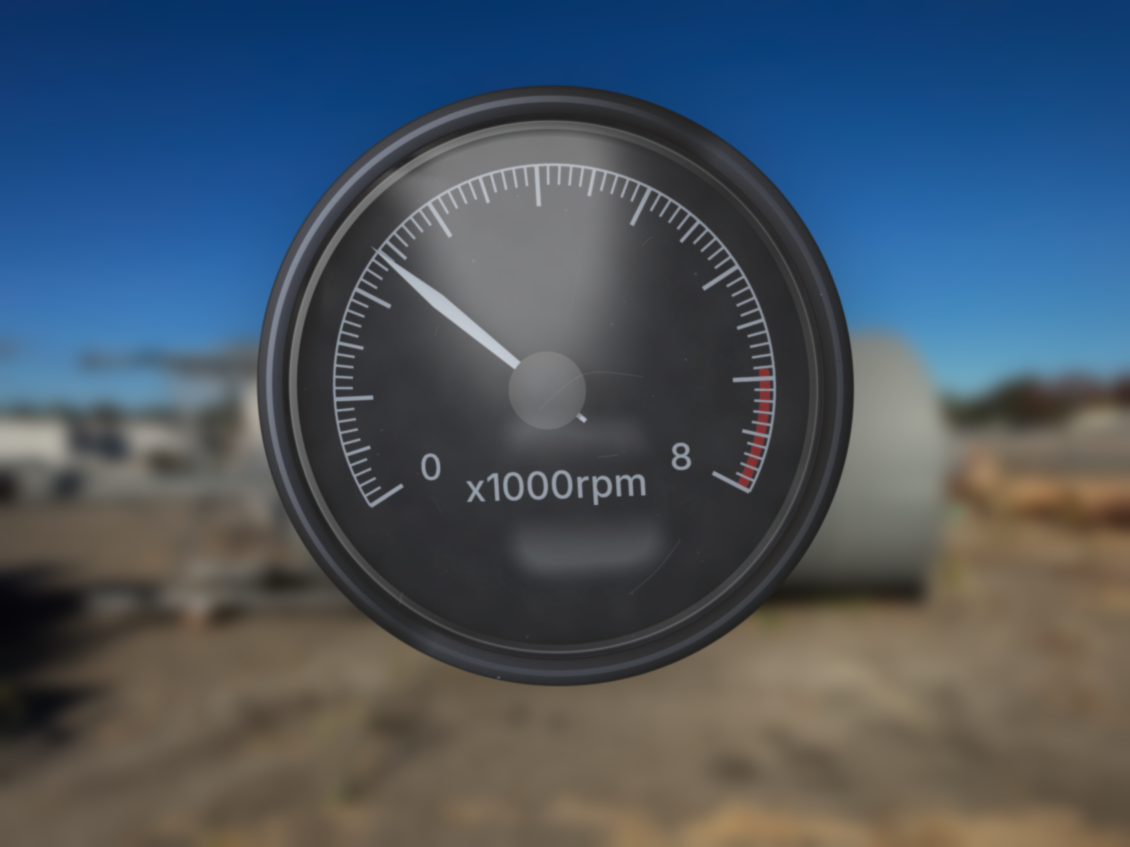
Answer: 2400 rpm
